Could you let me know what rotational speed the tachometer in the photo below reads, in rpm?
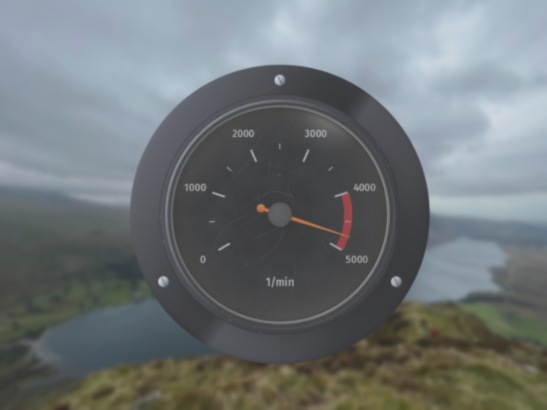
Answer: 4750 rpm
